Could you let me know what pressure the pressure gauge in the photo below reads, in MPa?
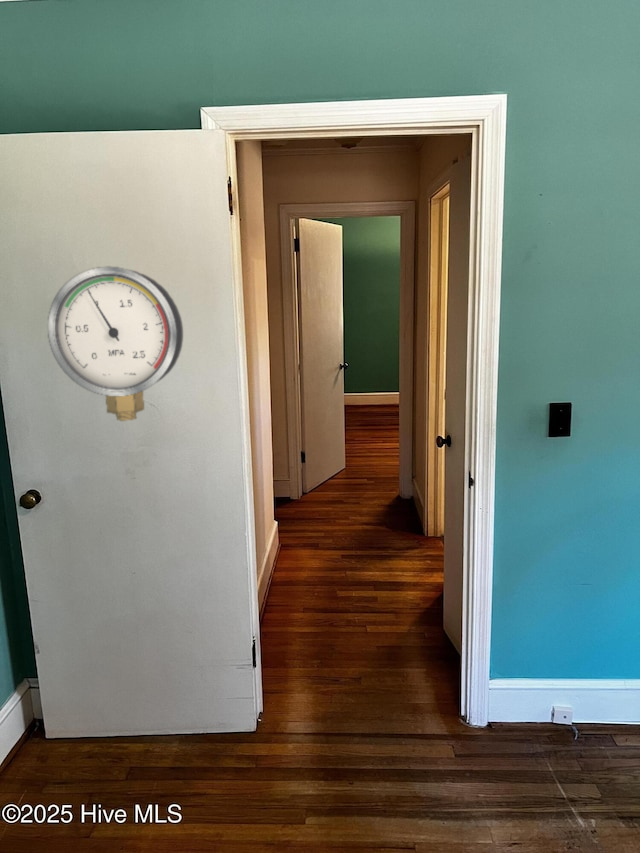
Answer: 1 MPa
